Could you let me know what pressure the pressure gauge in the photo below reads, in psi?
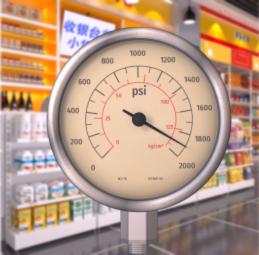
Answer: 1900 psi
